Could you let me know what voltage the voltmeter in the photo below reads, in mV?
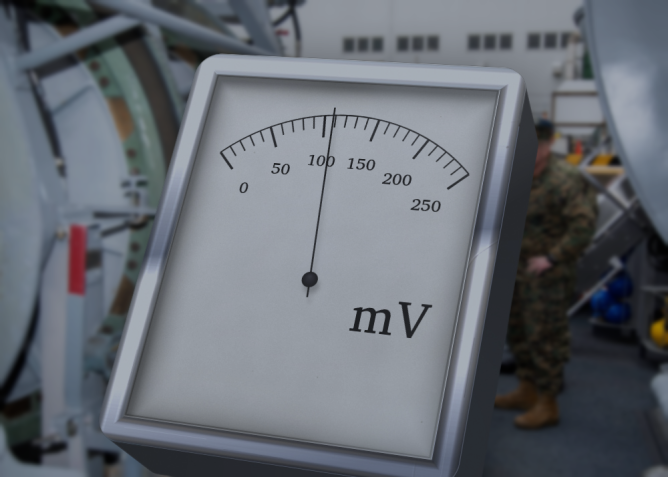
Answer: 110 mV
